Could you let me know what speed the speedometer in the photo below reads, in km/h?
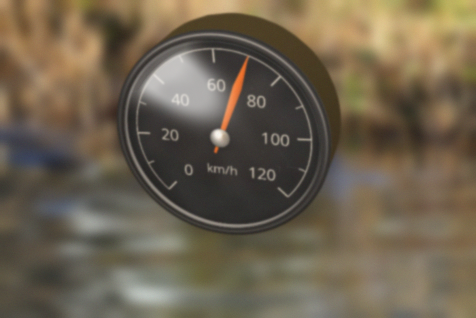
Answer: 70 km/h
